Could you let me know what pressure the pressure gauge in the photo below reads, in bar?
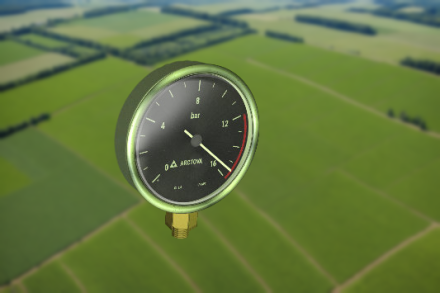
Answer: 15.5 bar
